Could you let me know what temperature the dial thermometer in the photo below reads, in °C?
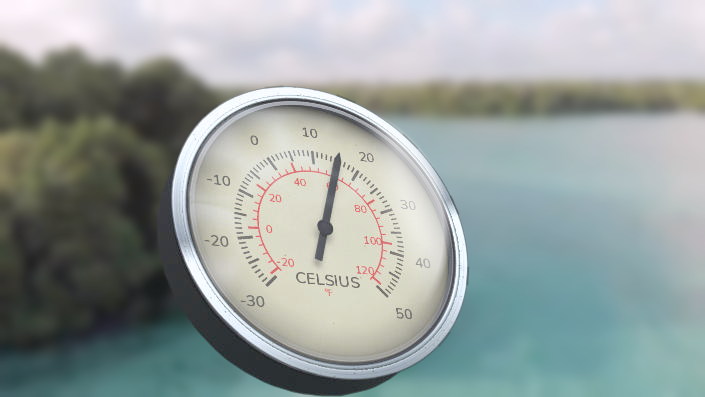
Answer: 15 °C
